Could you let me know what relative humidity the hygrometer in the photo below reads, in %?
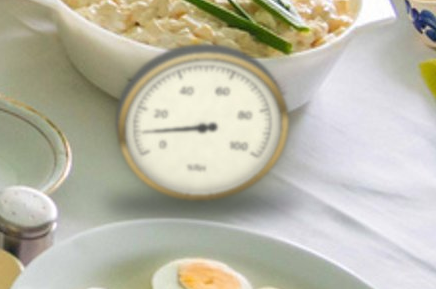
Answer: 10 %
